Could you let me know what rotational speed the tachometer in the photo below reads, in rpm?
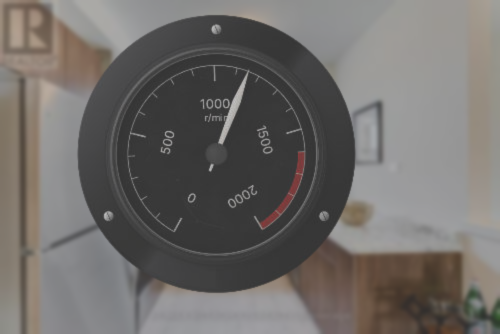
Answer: 1150 rpm
